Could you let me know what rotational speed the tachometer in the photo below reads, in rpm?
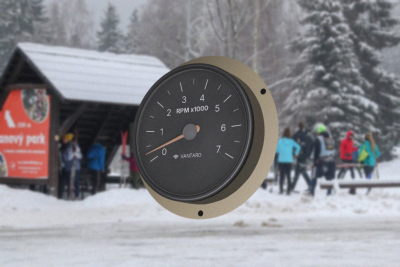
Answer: 250 rpm
